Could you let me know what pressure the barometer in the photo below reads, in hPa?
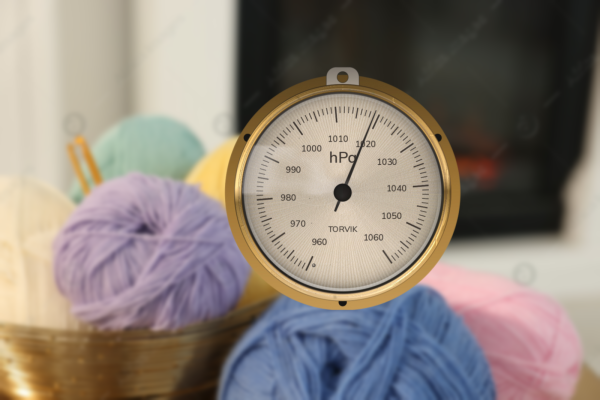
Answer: 1019 hPa
